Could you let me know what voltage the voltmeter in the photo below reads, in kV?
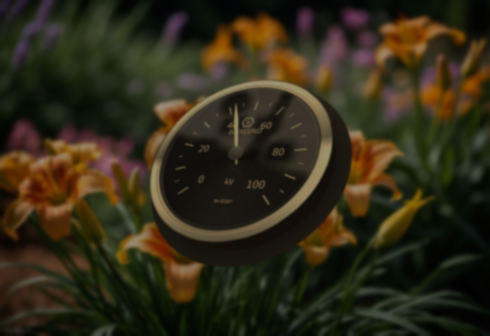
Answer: 42.5 kV
